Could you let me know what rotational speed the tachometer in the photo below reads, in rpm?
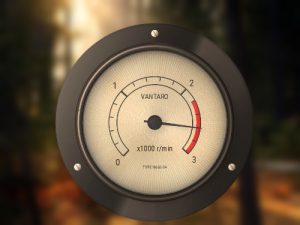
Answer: 2600 rpm
